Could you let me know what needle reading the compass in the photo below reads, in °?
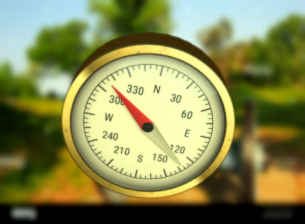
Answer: 310 °
